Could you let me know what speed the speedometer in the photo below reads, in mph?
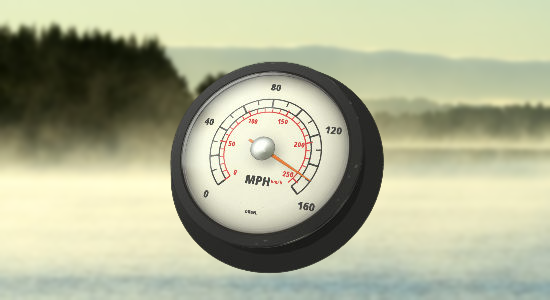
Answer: 150 mph
